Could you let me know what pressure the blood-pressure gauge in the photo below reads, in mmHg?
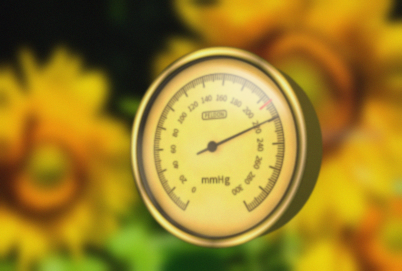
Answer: 220 mmHg
